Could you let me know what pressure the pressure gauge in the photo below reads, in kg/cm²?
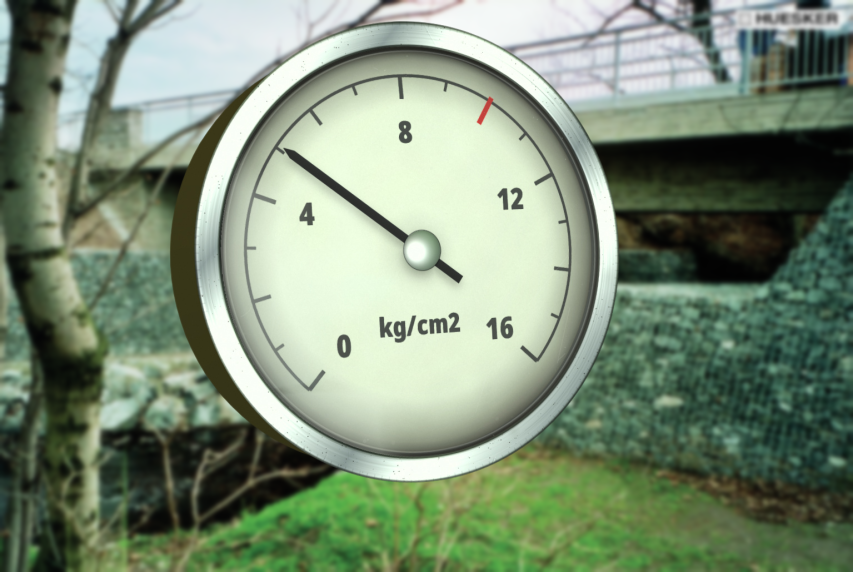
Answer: 5 kg/cm²
